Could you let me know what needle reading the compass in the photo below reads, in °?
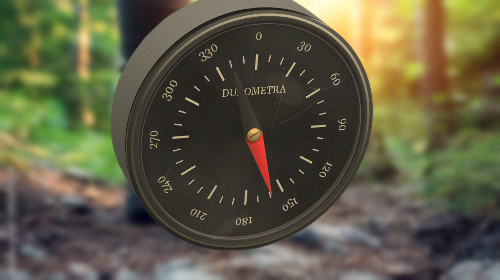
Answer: 160 °
